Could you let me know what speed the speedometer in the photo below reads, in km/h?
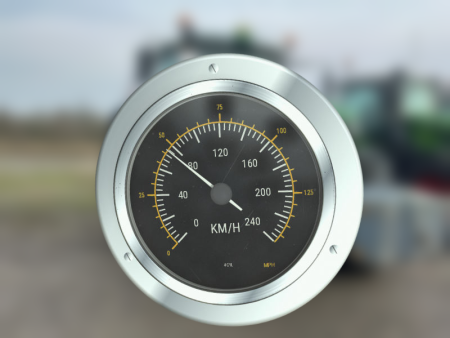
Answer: 76 km/h
